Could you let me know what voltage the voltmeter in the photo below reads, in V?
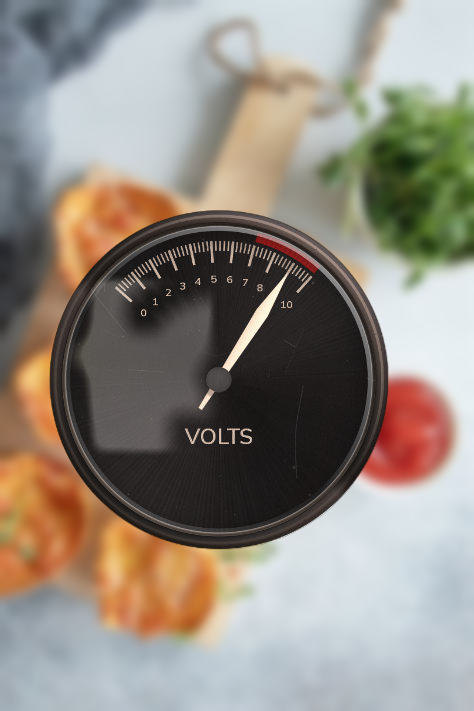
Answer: 9 V
